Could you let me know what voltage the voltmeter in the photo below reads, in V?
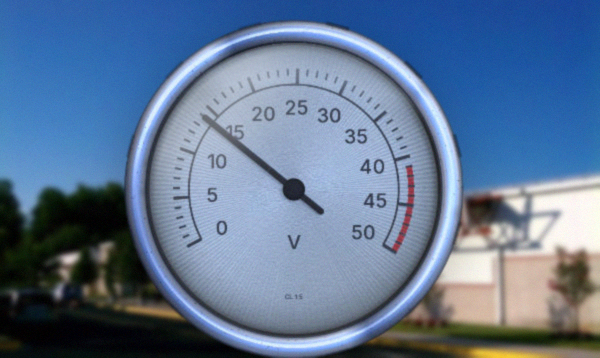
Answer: 14 V
